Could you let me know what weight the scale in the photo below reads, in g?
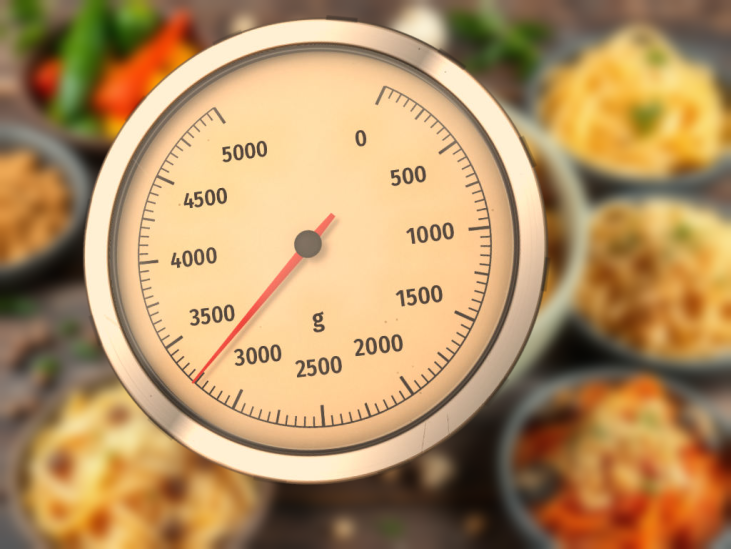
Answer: 3250 g
